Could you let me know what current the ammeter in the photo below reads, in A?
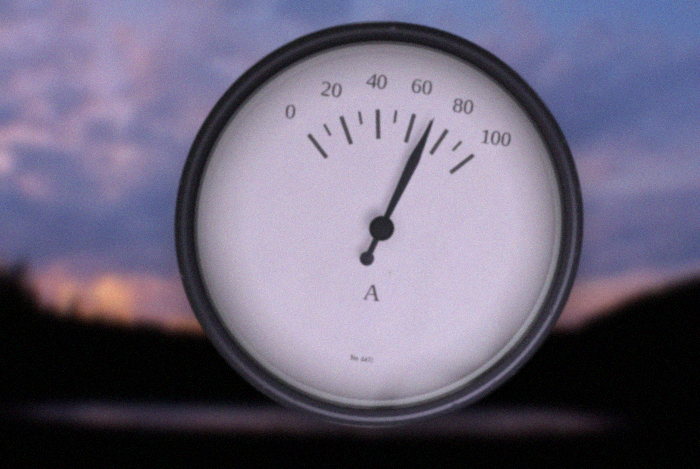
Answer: 70 A
